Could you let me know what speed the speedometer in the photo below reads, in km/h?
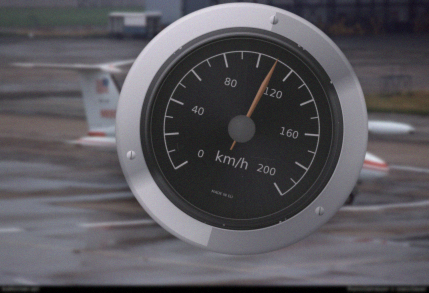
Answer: 110 km/h
